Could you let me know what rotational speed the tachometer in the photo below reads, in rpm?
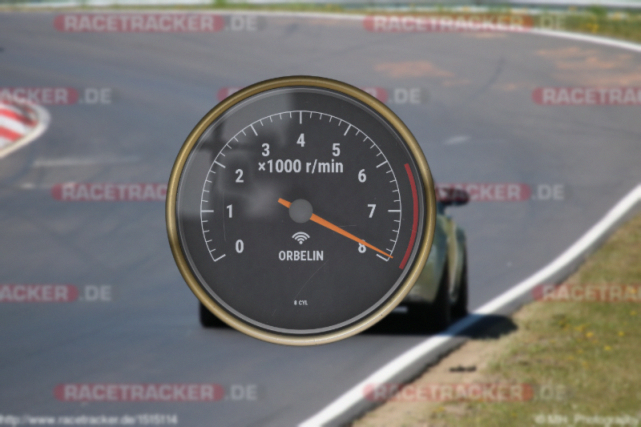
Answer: 7900 rpm
